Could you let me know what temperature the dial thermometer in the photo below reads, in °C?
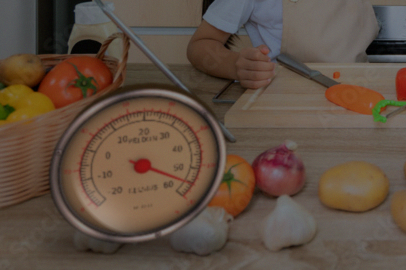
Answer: 55 °C
